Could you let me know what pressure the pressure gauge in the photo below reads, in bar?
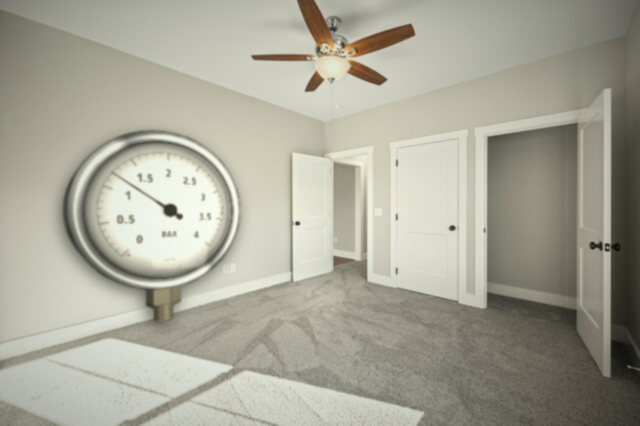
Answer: 1.2 bar
